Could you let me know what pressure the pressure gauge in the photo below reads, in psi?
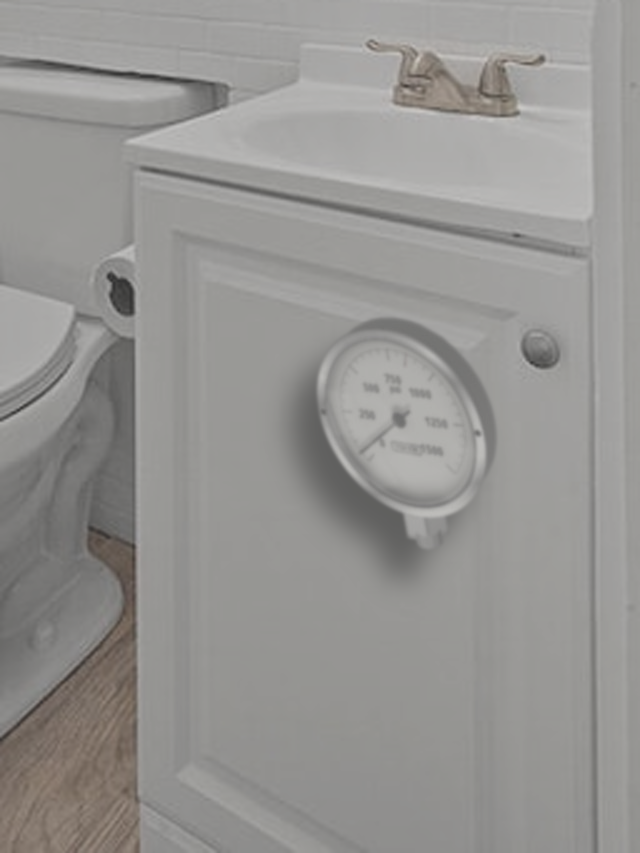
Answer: 50 psi
